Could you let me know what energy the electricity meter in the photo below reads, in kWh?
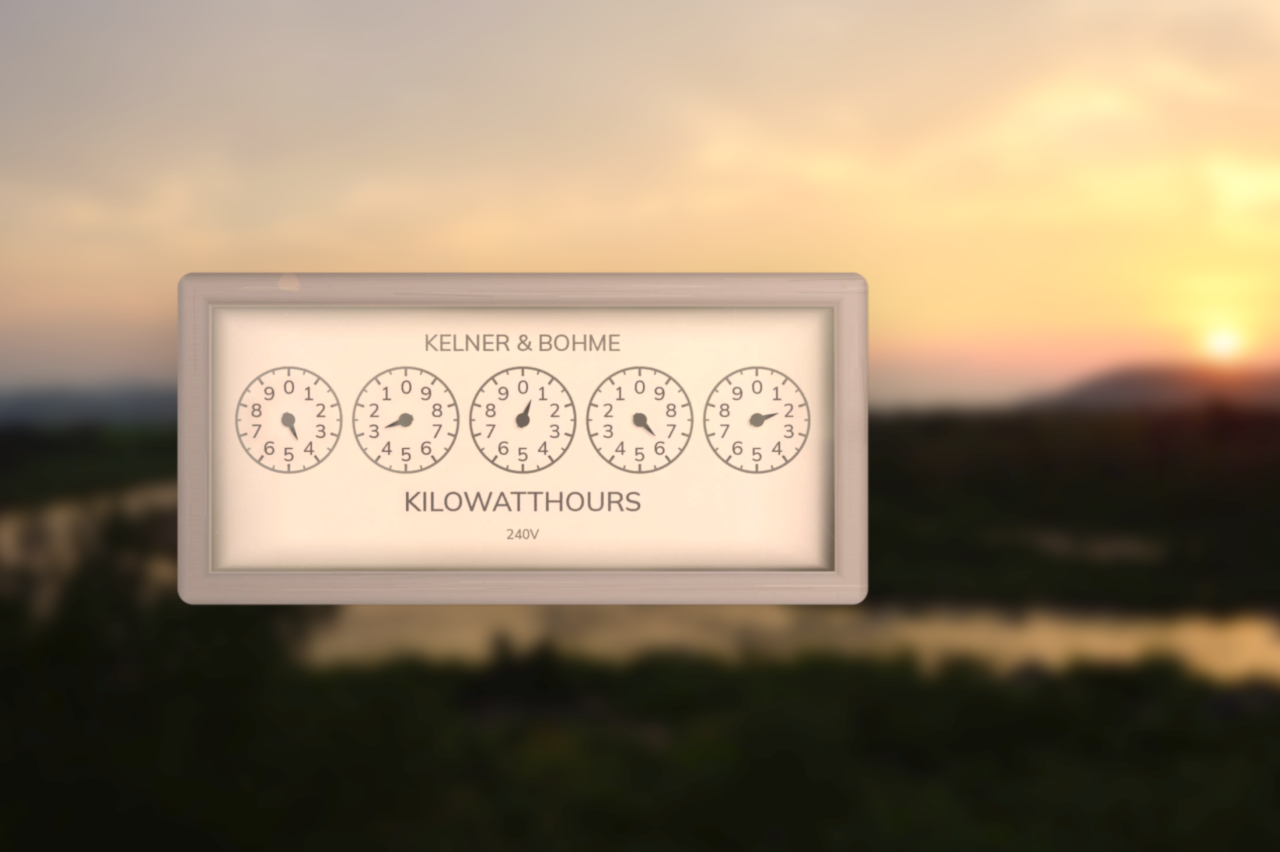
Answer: 43062 kWh
